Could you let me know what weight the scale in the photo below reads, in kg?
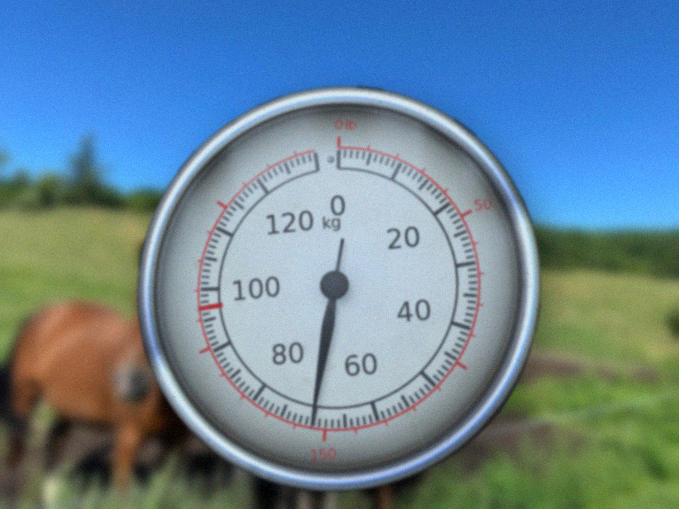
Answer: 70 kg
